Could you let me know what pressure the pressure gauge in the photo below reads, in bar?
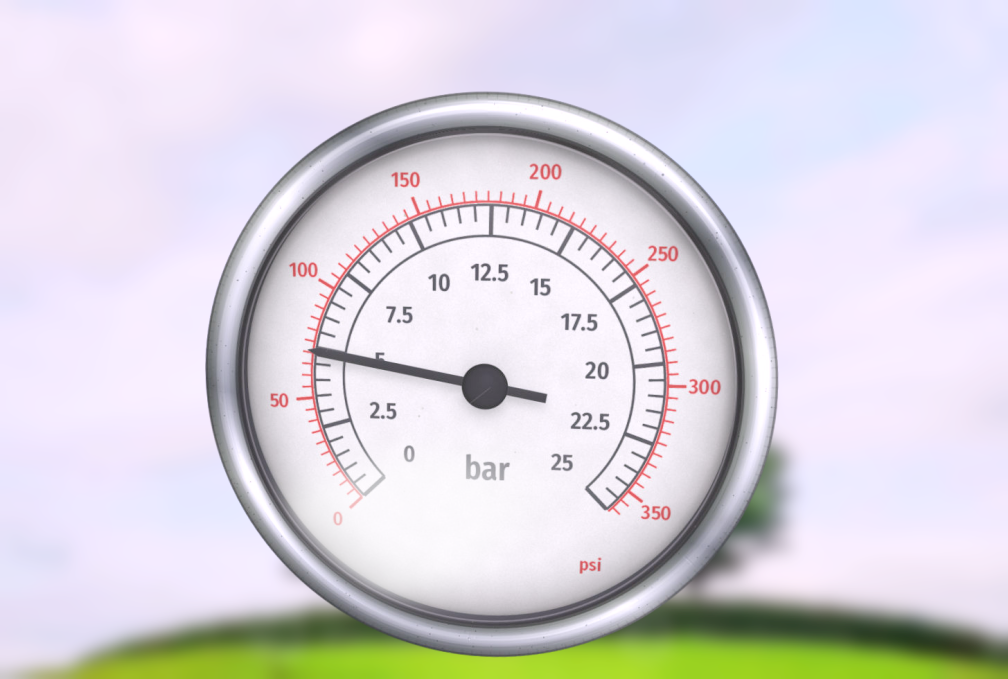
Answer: 5 bar
